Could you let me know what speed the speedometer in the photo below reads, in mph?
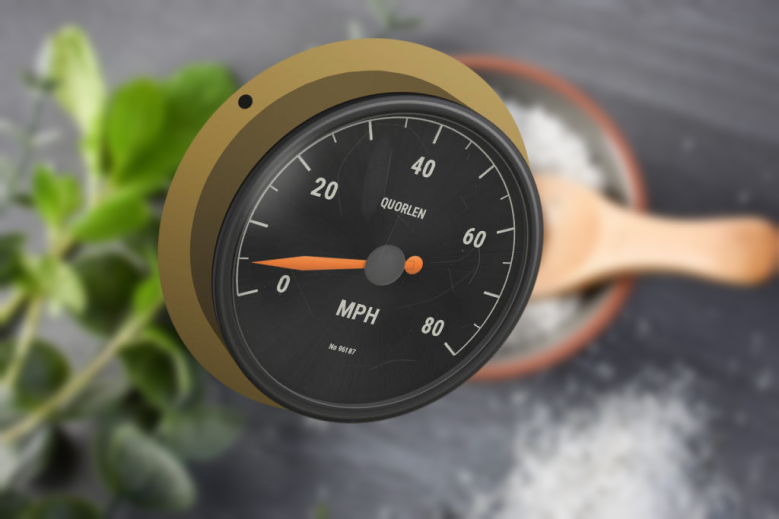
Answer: 5 mph
